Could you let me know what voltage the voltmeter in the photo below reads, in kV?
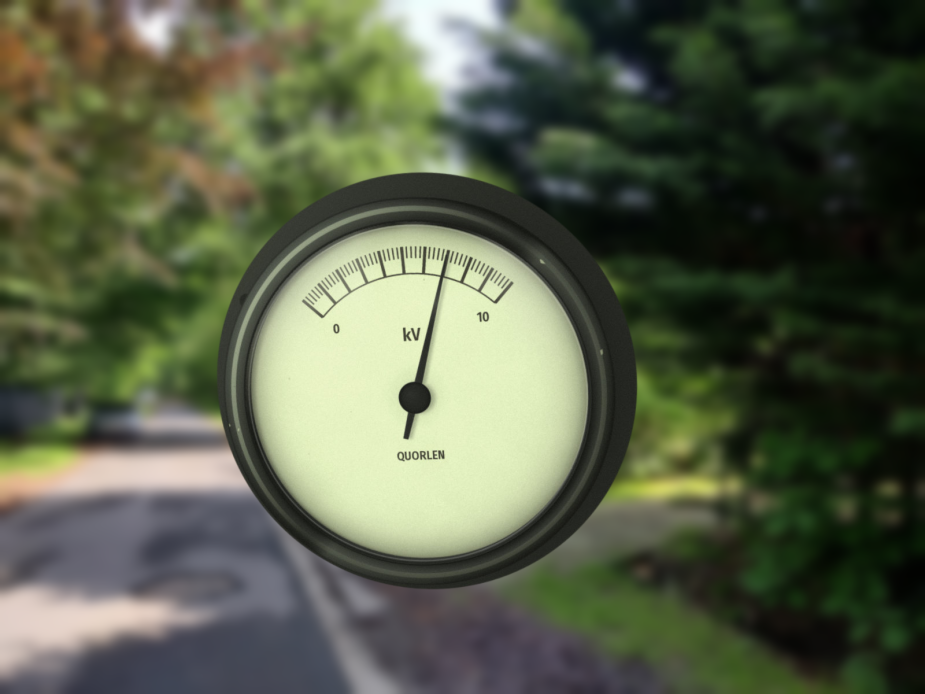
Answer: 7 kV
